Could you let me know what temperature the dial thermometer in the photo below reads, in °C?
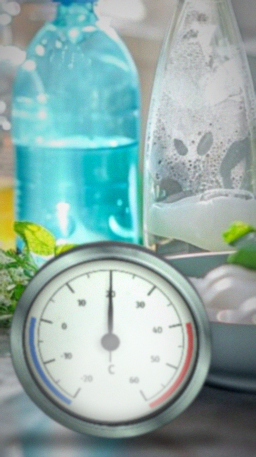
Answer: 20 °C
